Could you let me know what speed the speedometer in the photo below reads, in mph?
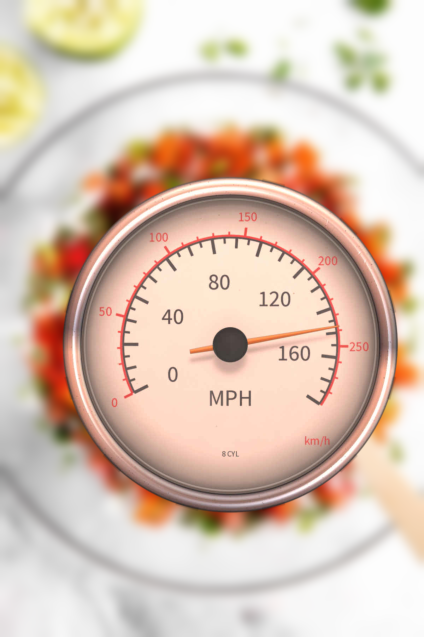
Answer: 147.5 mph
